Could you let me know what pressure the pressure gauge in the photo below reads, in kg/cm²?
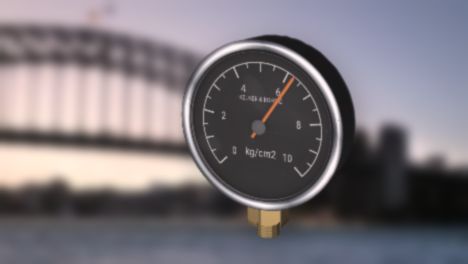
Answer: 6.25 kg/cm²
